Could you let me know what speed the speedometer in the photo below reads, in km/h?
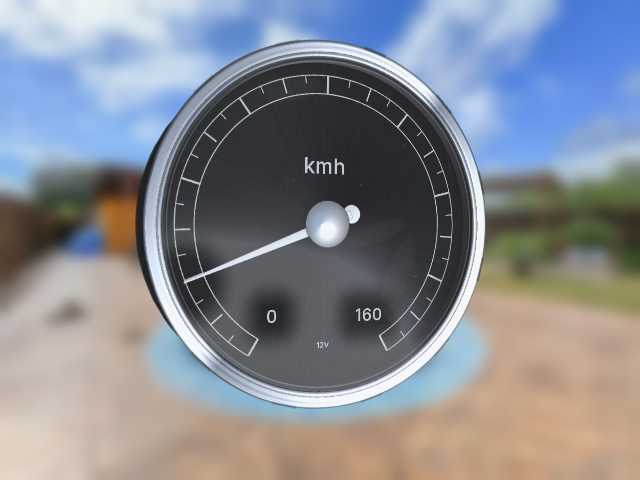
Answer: 20 km/h
